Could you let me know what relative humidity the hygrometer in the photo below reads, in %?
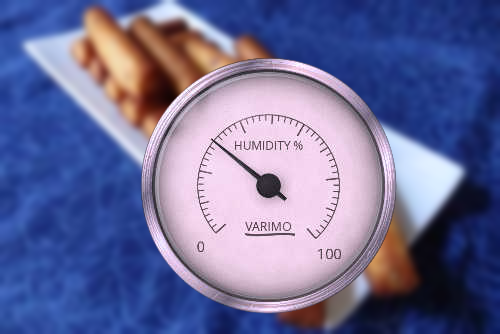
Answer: 30 %
